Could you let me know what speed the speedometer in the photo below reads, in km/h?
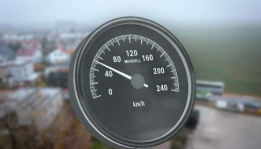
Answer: 50 km/h
